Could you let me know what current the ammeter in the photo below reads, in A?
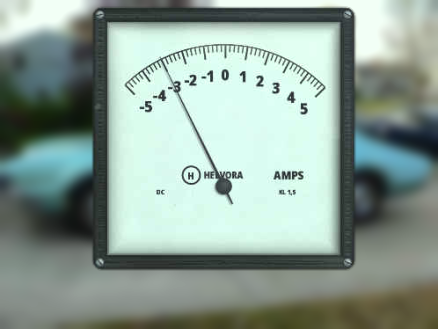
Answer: -3 A
